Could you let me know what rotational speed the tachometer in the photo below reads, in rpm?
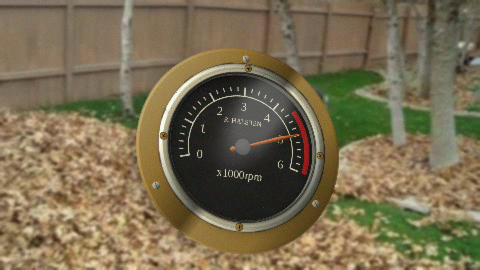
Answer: 5000 rpm
